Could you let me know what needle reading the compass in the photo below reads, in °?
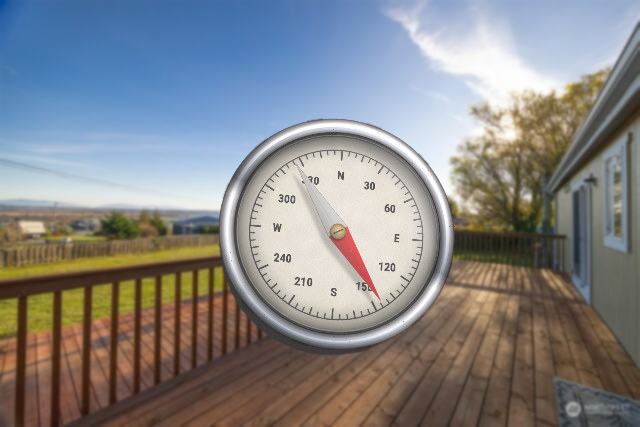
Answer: 145 °
